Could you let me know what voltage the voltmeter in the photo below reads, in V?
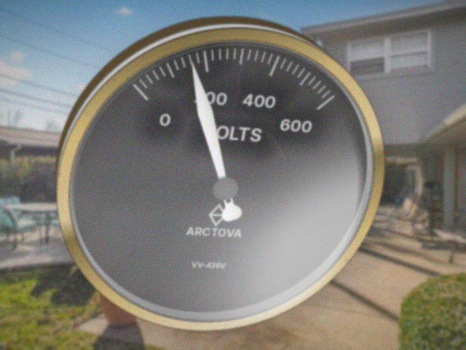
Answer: 160 V
